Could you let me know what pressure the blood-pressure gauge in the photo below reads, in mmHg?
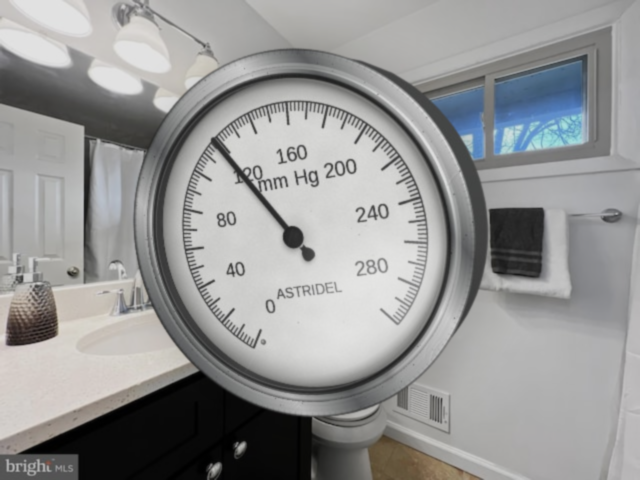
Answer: 120 mmHg
